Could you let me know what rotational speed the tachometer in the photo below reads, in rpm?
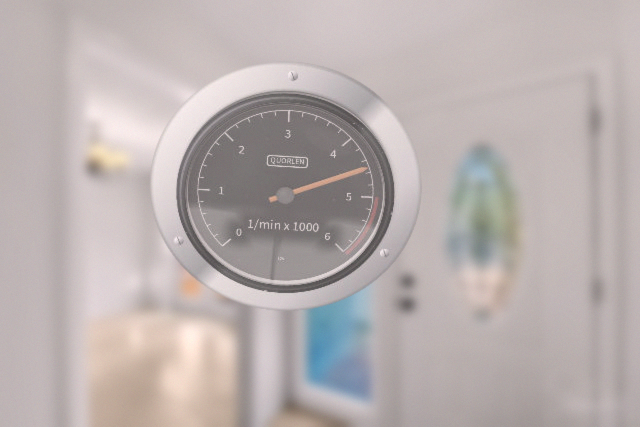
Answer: 4500 rpm
